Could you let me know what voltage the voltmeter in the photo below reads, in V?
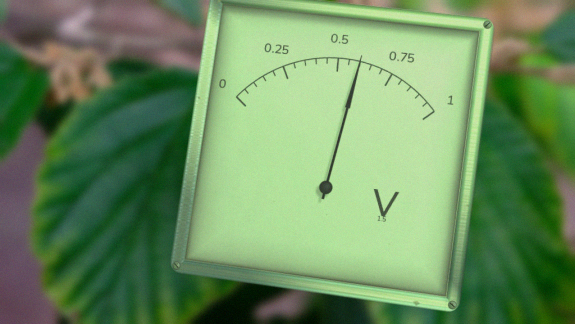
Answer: 0.6 V
